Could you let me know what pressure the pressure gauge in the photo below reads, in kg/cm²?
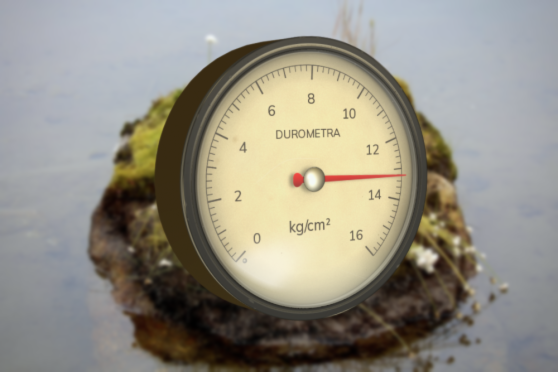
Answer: 13.2 kg/cm²
